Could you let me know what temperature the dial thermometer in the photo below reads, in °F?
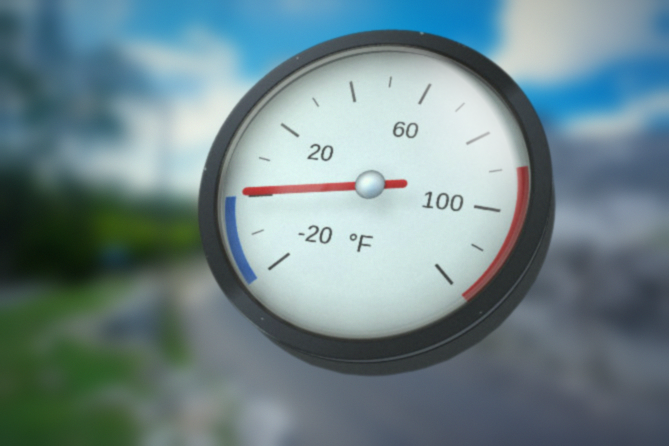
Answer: 0 °F
